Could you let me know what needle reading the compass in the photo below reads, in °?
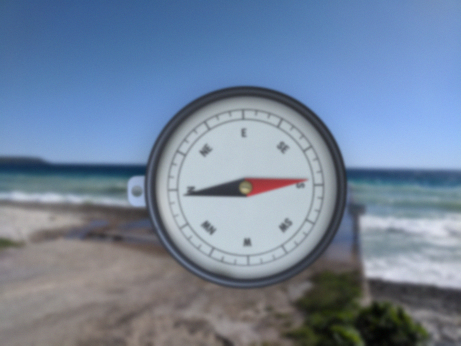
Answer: 175 °
